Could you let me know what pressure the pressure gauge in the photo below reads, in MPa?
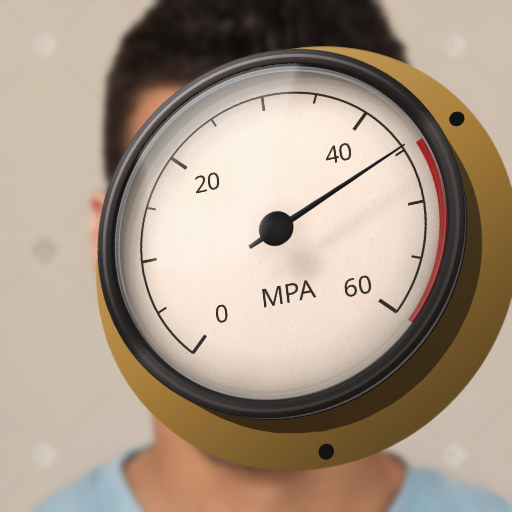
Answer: 45 MPa
